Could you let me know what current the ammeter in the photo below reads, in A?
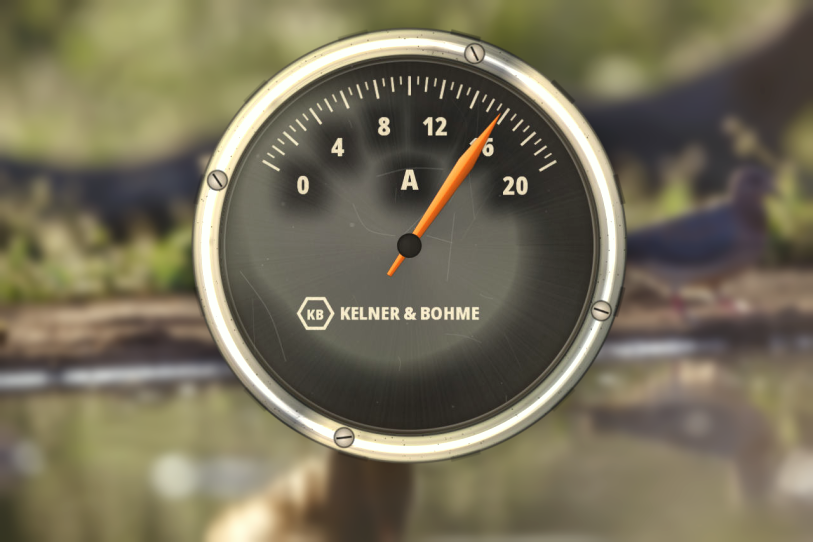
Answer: 15.75 A
